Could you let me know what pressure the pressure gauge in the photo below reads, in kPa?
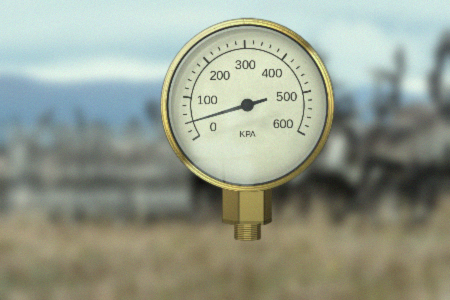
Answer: 40 kPa
